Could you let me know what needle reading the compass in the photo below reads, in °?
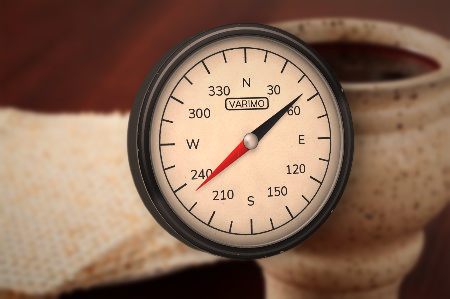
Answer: 232.5 °
